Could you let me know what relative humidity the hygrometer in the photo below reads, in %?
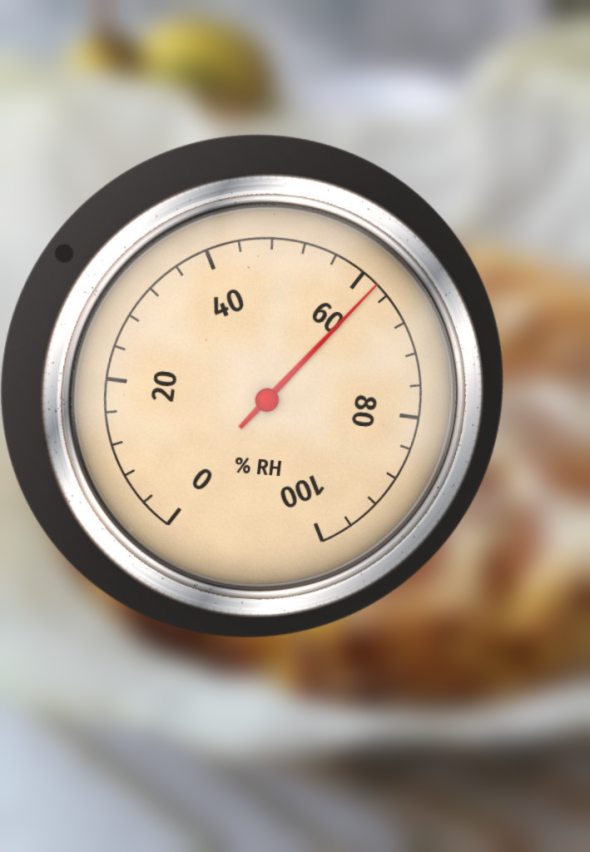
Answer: 62 %
